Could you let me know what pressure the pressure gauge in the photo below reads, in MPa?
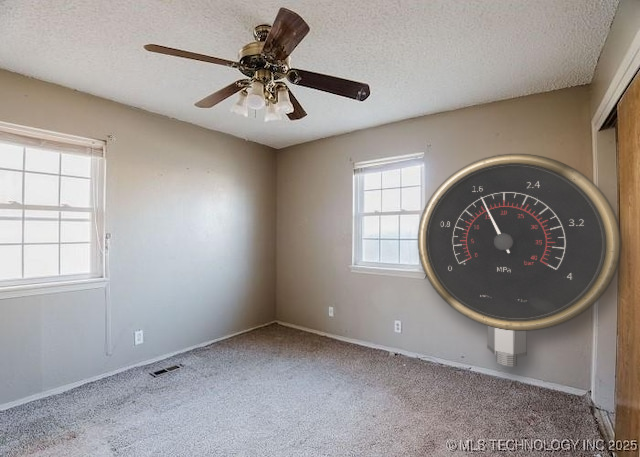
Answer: 1.6 MPa
